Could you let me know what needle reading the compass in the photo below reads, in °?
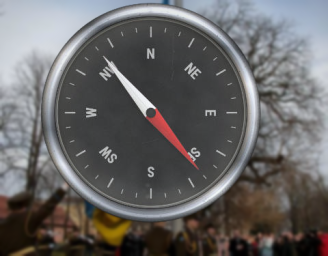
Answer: 140 °
